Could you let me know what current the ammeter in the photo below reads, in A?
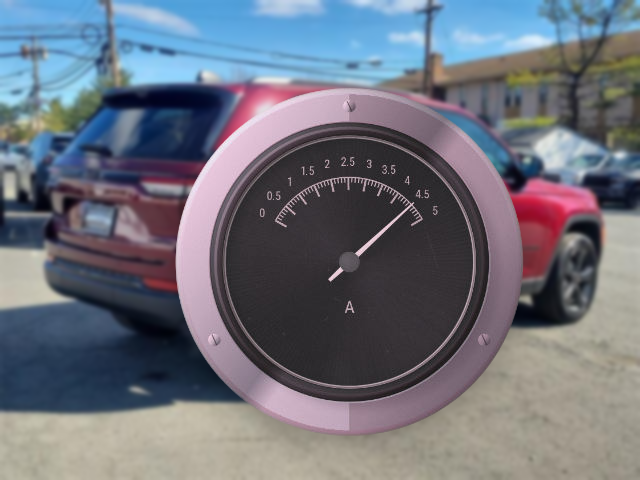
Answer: 4.5 A
